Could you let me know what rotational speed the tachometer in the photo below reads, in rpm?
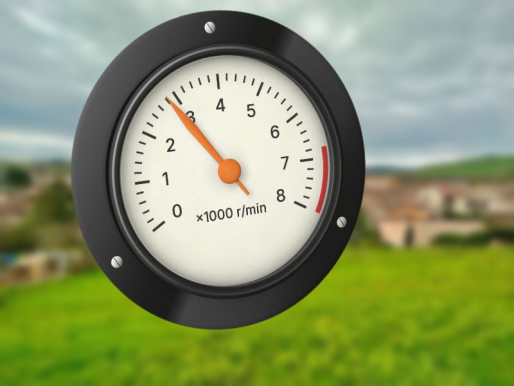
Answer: 2800 rpm
